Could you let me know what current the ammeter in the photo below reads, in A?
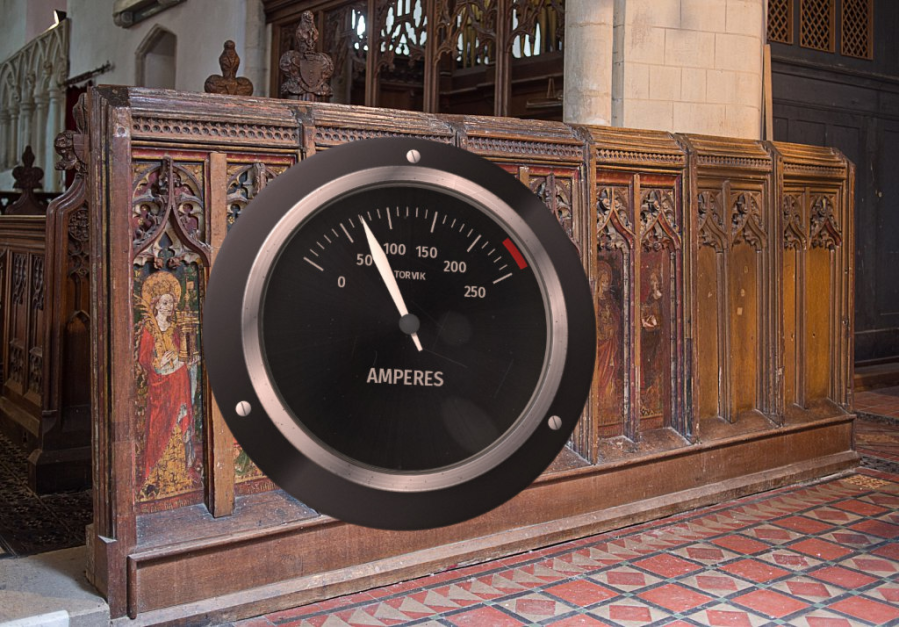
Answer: 70 A
